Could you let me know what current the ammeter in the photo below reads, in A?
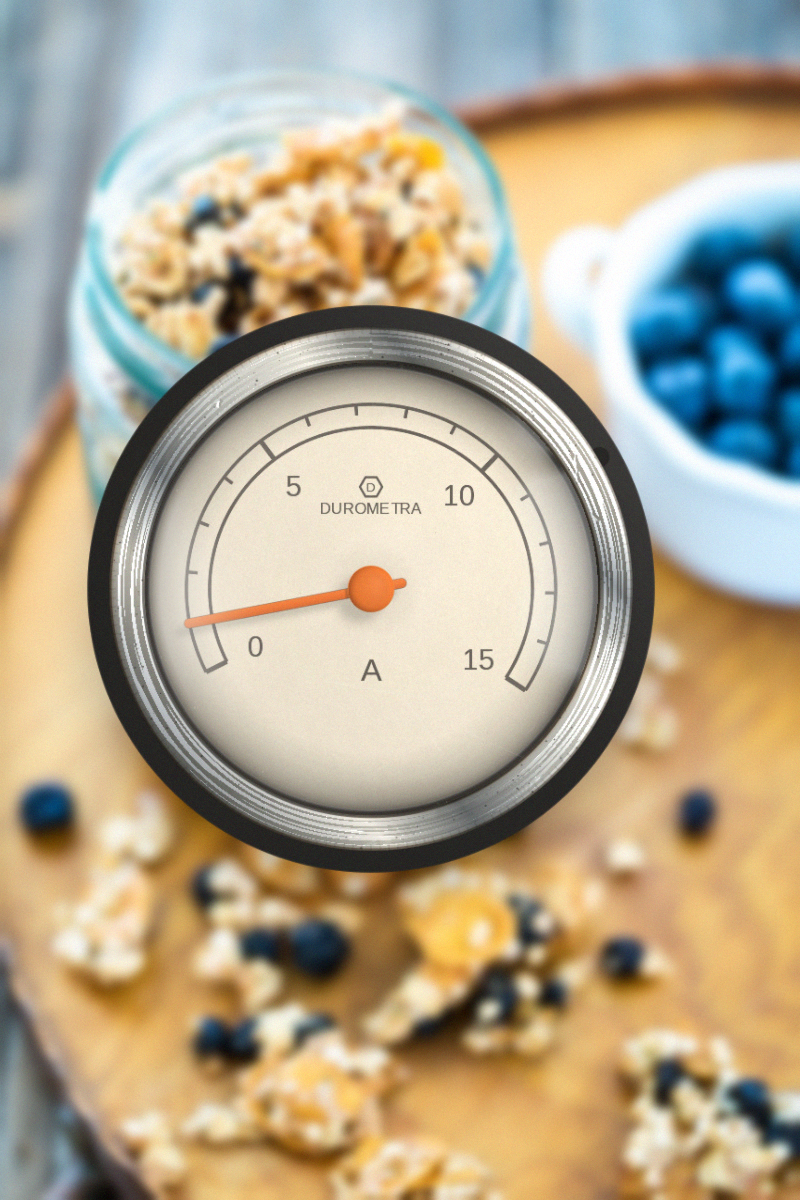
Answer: 1 A
